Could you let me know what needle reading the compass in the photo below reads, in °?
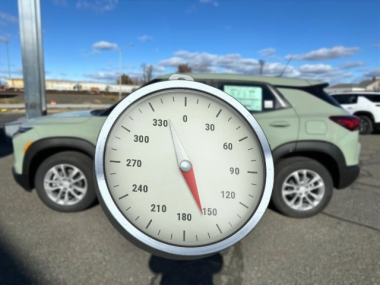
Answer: 160 °
